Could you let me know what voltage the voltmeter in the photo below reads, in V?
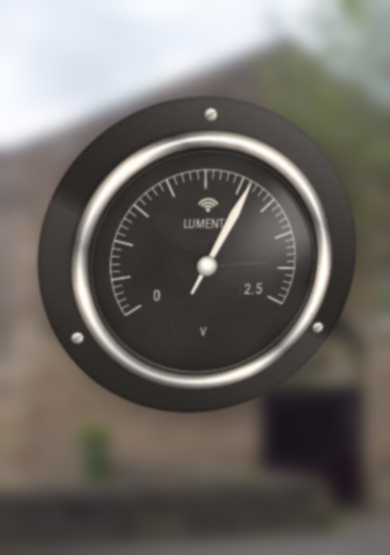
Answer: 1.55 V
